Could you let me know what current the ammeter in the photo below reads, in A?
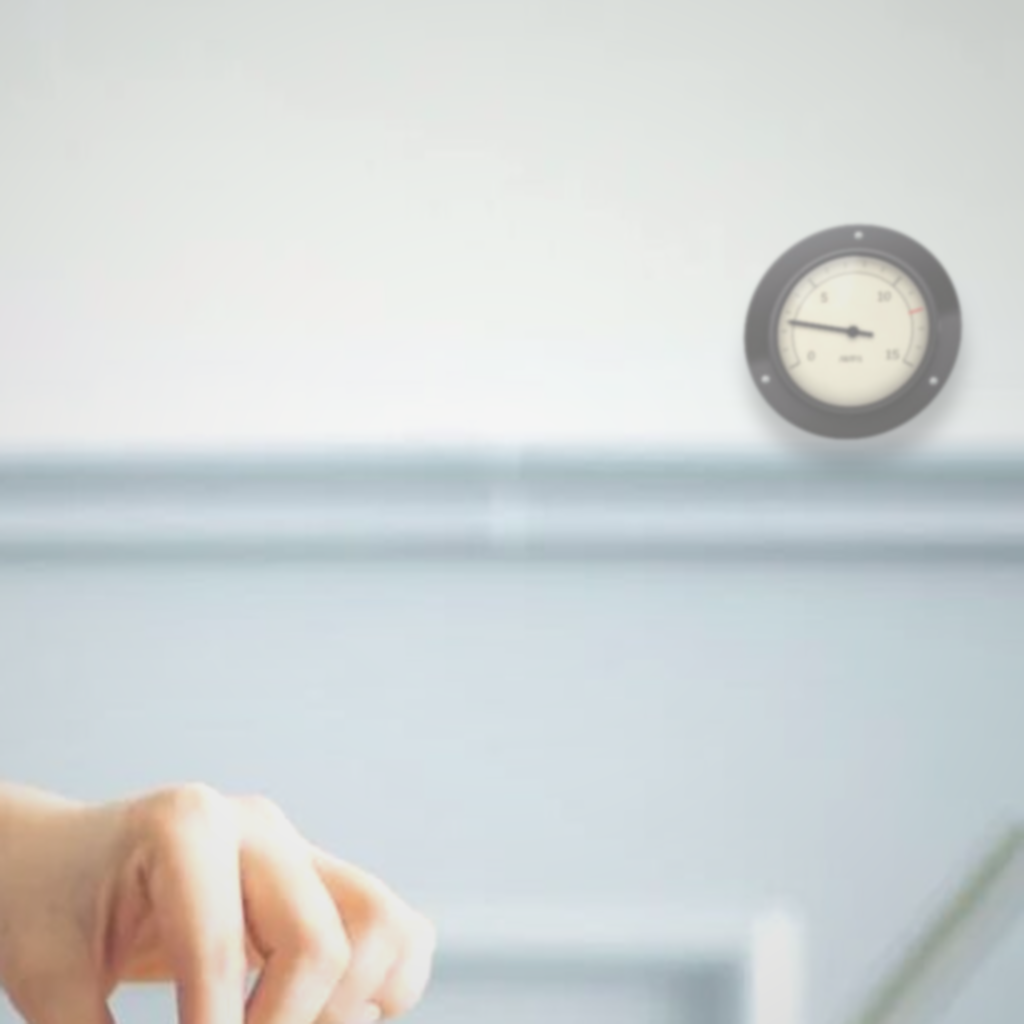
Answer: 2.5 A
